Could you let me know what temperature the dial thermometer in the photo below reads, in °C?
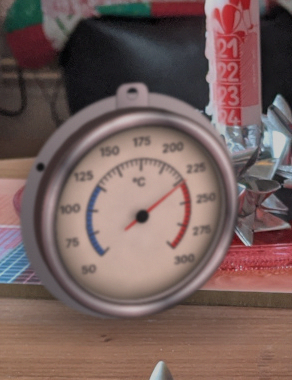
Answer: 225 °C
